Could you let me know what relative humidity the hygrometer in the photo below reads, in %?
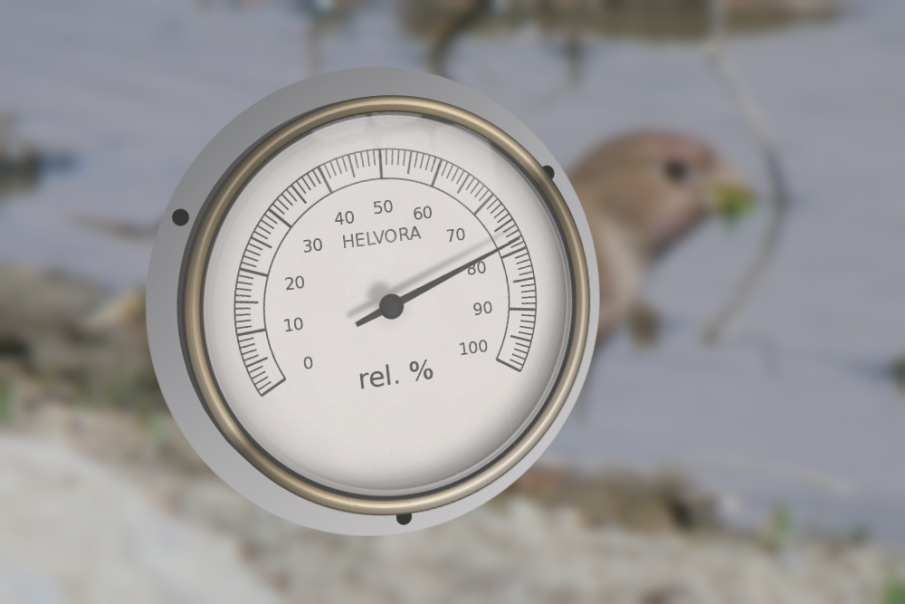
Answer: 78 %
